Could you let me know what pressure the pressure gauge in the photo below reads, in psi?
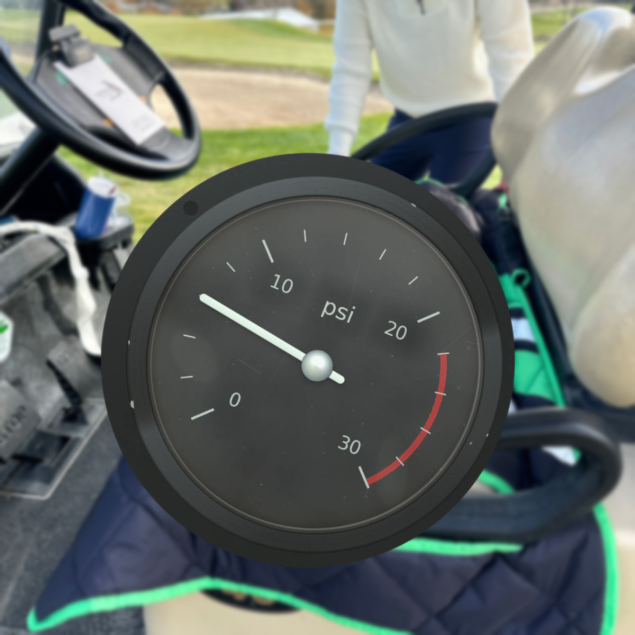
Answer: 6 psi
